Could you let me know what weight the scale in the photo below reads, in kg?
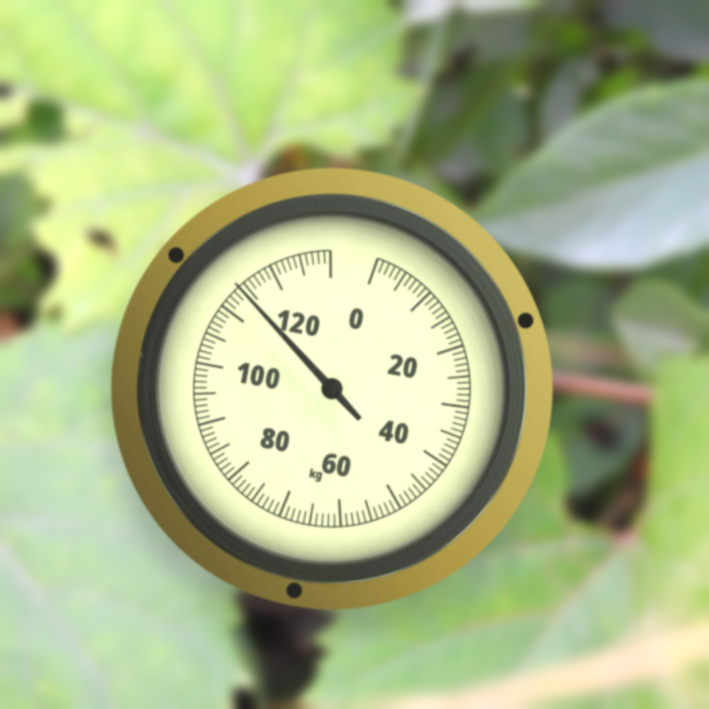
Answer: 114 kg
